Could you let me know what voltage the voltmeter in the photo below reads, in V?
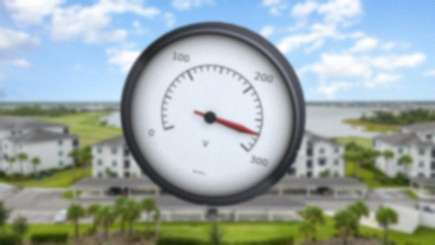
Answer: 270 V
